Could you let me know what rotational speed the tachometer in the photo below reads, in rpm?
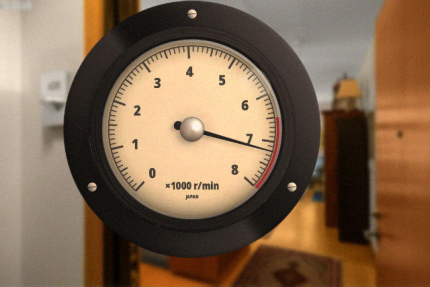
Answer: 7200 rpm
